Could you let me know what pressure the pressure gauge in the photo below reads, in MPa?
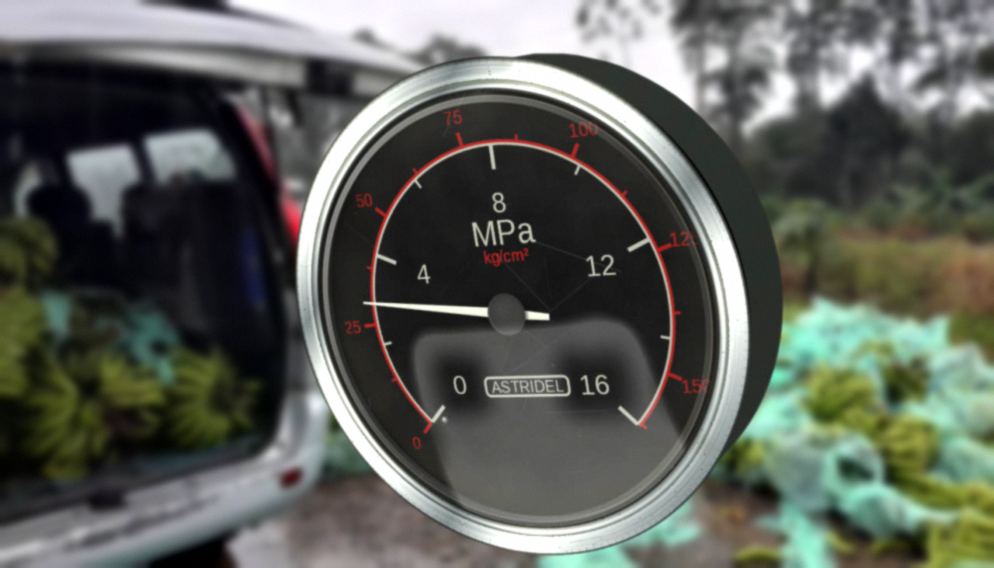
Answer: 3 MPa
